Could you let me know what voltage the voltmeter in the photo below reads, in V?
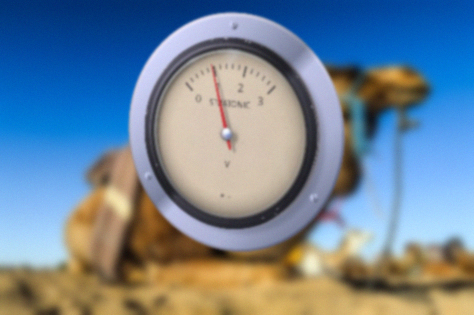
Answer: 1 V
